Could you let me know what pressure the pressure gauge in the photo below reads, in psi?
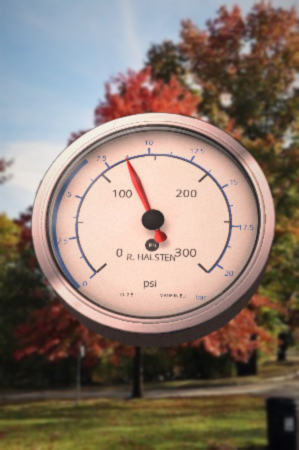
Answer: 125 psi
